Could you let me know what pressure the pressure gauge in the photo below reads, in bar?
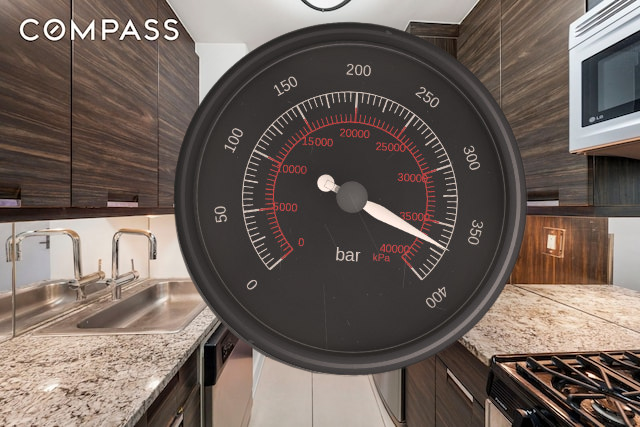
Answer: 370 bar
